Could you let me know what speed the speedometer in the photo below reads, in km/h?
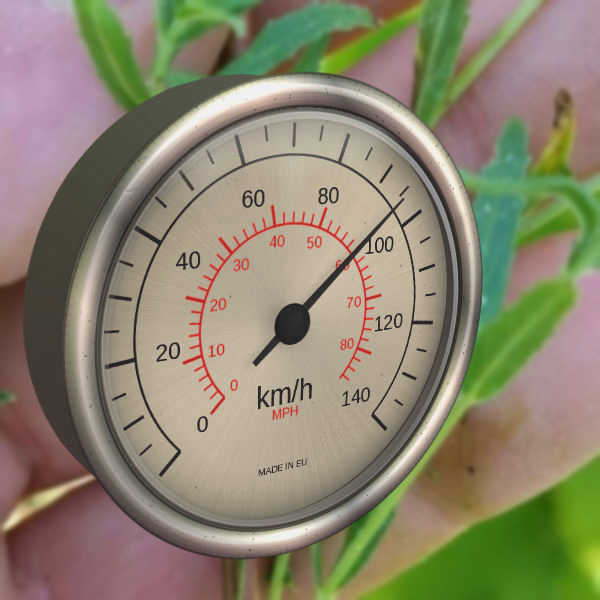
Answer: 95 km/h
